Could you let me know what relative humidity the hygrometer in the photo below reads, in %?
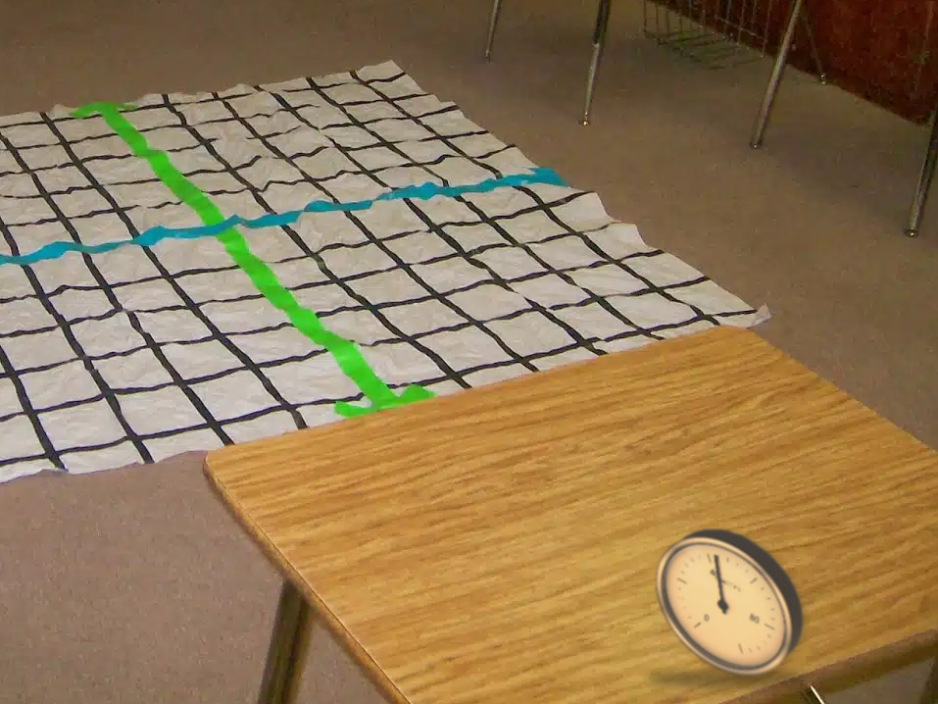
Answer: 44 %
